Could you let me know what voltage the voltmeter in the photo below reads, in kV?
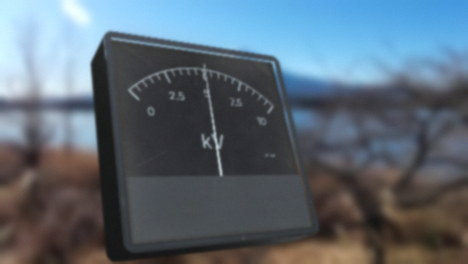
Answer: 5 kV
